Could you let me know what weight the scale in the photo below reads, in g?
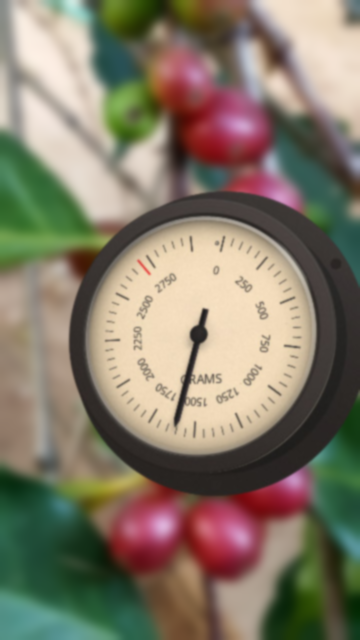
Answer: 1600 g
